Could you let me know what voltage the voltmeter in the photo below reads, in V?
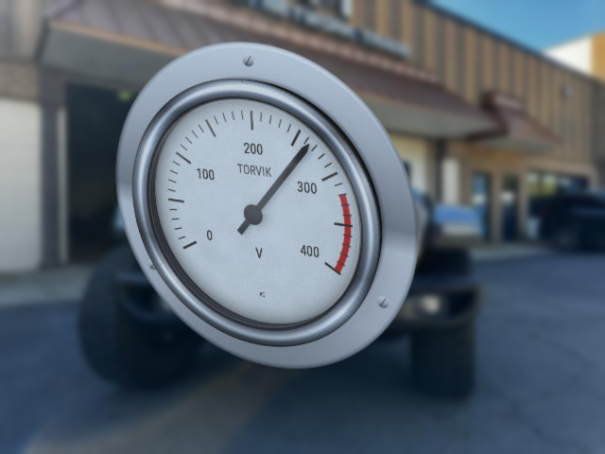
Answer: 265 V
